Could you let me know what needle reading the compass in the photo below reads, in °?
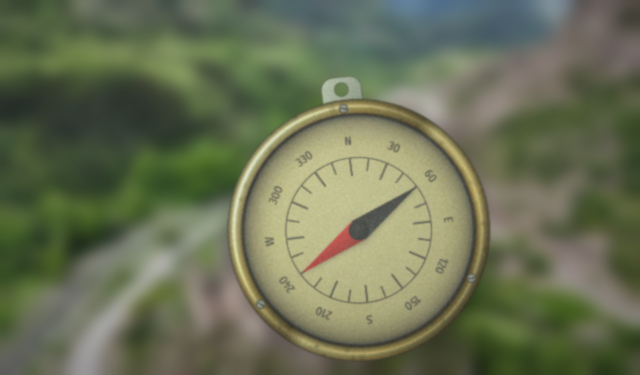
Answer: 240 °
